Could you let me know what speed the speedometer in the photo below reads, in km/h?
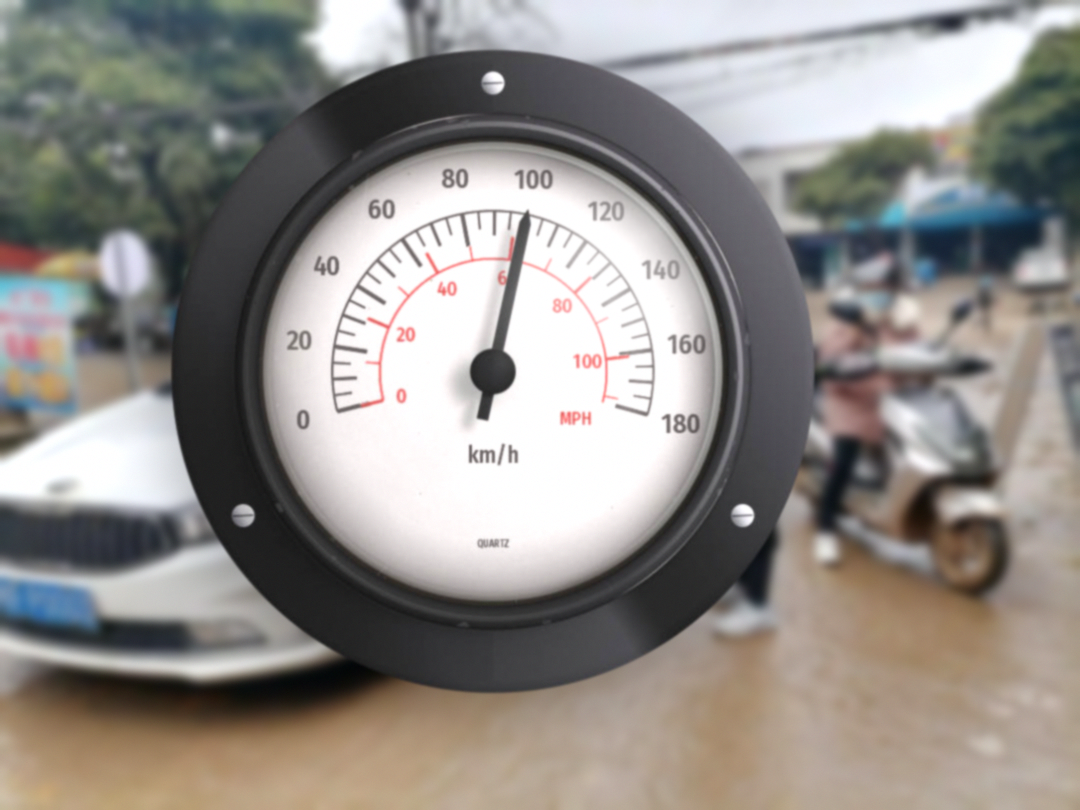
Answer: 100 km/h
